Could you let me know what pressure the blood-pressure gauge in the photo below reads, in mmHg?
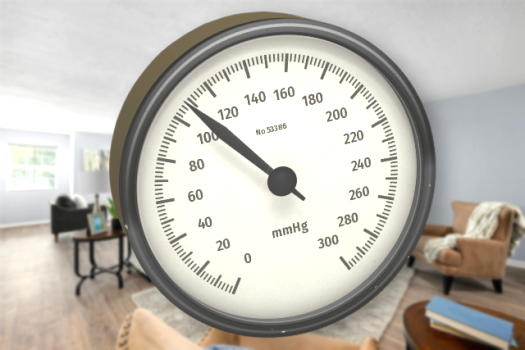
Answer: 108 mmHg
